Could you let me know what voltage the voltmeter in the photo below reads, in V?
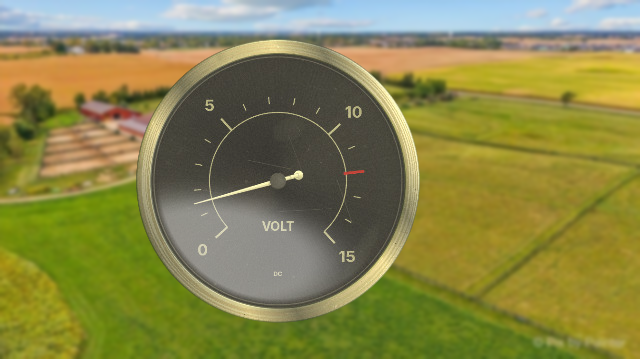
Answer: 1.5 V
